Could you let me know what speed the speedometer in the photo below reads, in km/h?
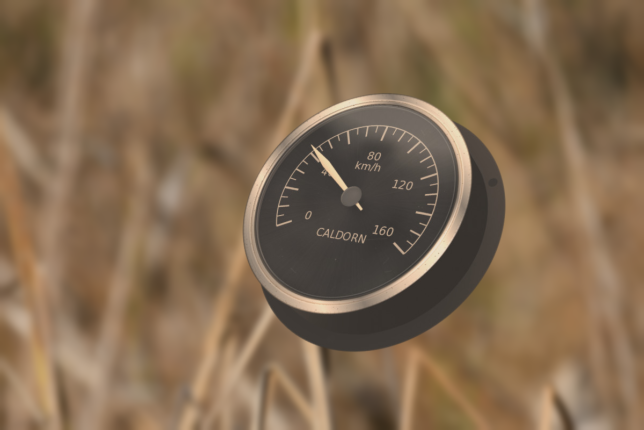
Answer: 42.5 km/h
